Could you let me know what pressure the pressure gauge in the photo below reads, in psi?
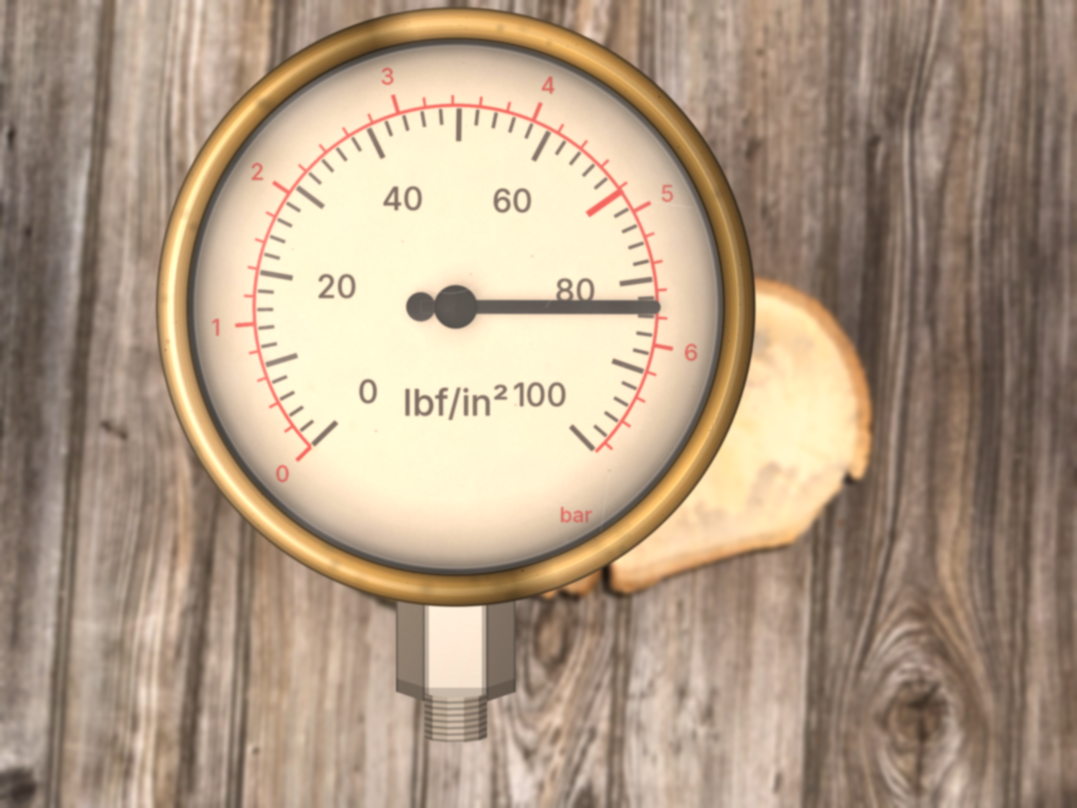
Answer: 83 psi
